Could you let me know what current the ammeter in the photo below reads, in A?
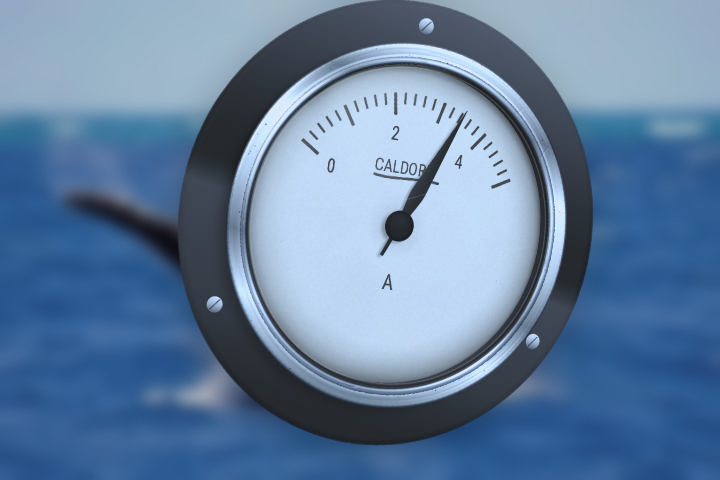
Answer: 3.4 A
